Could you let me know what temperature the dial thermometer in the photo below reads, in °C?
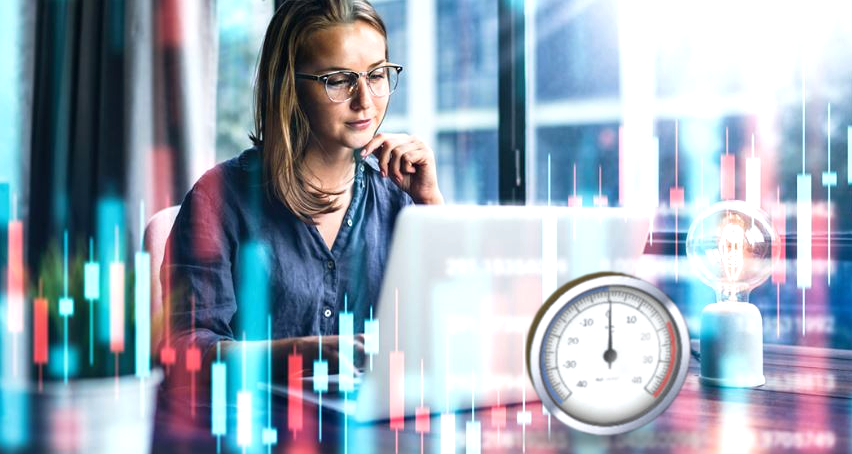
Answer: 0 °C
